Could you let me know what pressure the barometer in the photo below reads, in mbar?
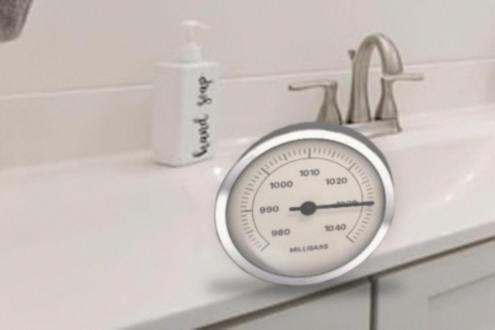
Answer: 1030 mbar
